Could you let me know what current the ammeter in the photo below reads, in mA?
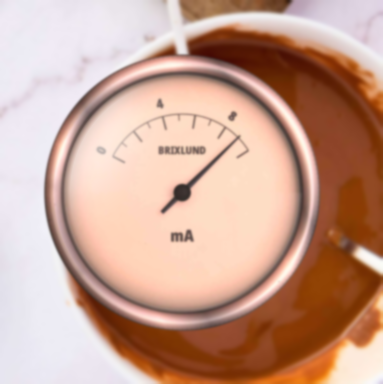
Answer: 9 mA
